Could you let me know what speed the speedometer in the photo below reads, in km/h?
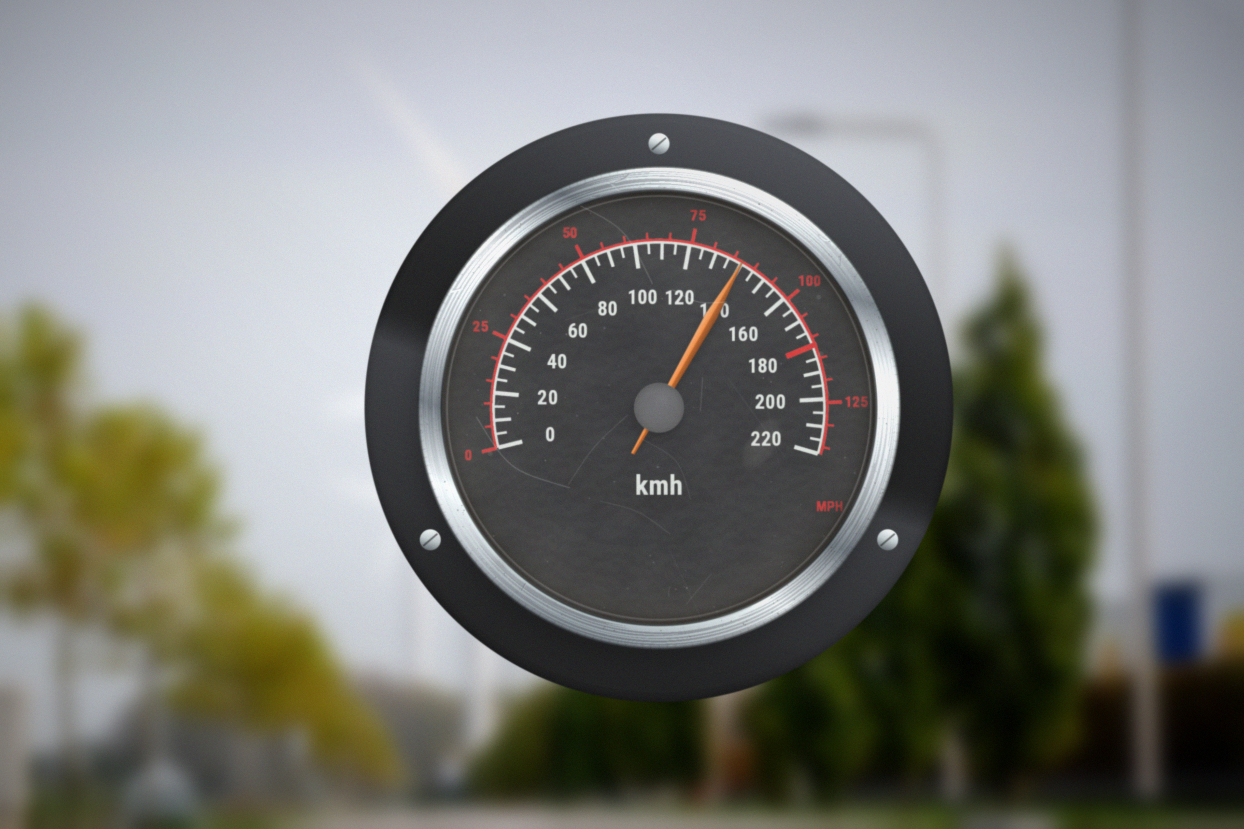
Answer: 140 km/h
